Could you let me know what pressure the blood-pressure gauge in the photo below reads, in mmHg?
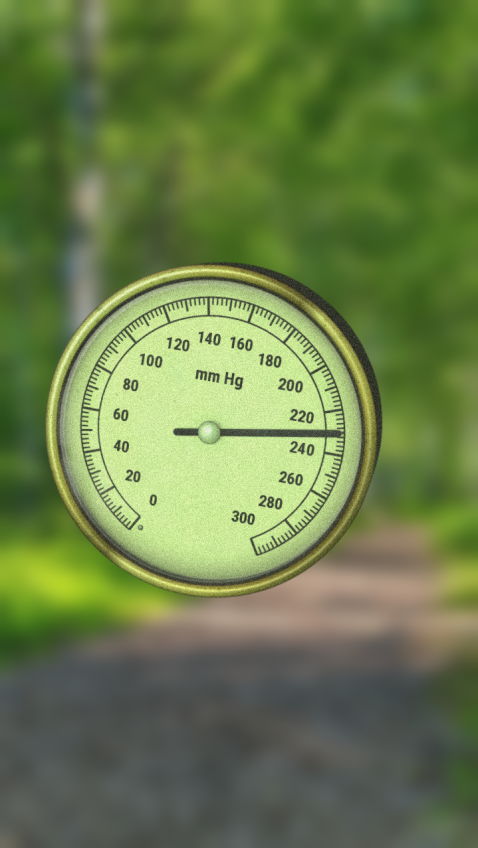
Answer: 230 mmHg
